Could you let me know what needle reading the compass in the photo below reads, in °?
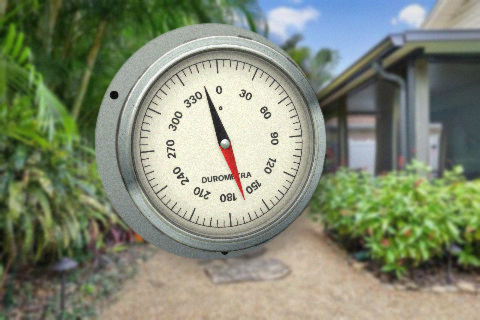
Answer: 165 °
